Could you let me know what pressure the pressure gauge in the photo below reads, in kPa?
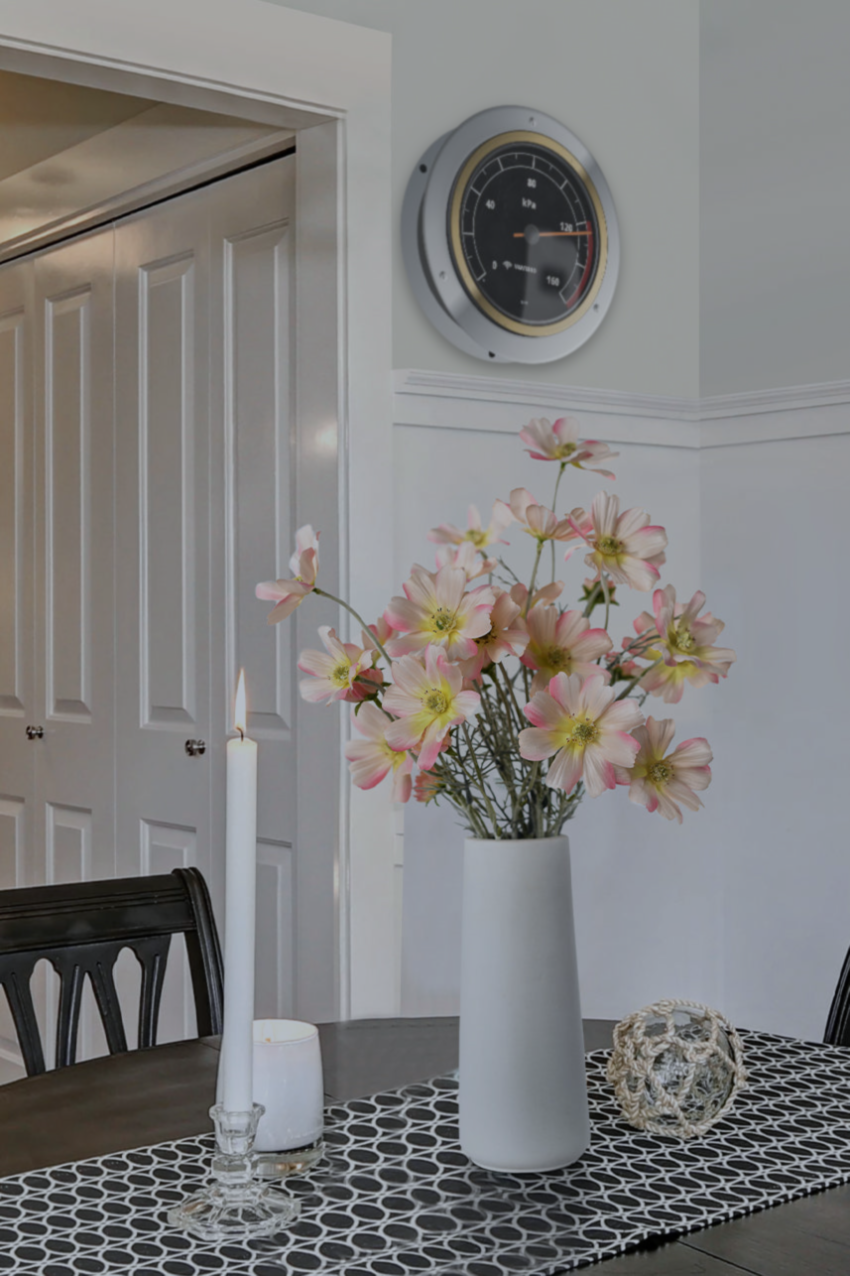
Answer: 125 kPa
